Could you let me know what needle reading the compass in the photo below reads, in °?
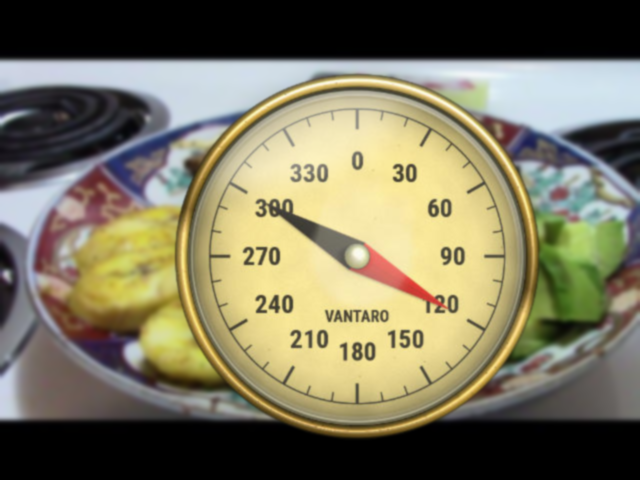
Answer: 120 °
